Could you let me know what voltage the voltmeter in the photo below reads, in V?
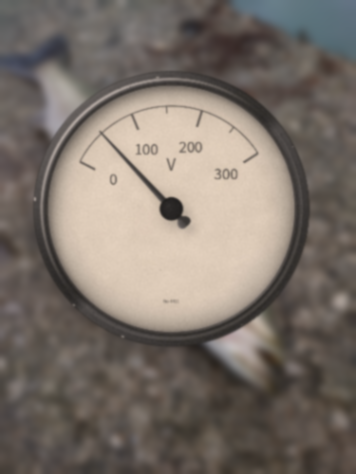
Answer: 50 V
